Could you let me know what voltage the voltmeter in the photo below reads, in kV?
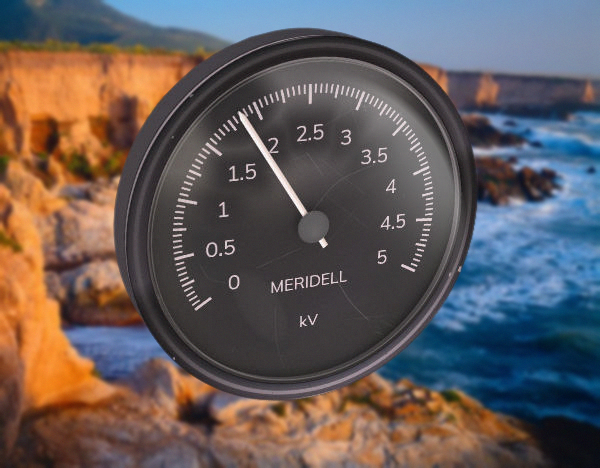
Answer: 1.85 kV
